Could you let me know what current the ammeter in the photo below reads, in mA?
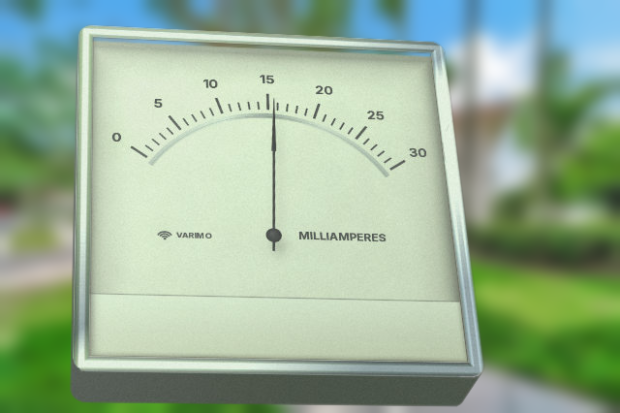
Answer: 15.5 mA
